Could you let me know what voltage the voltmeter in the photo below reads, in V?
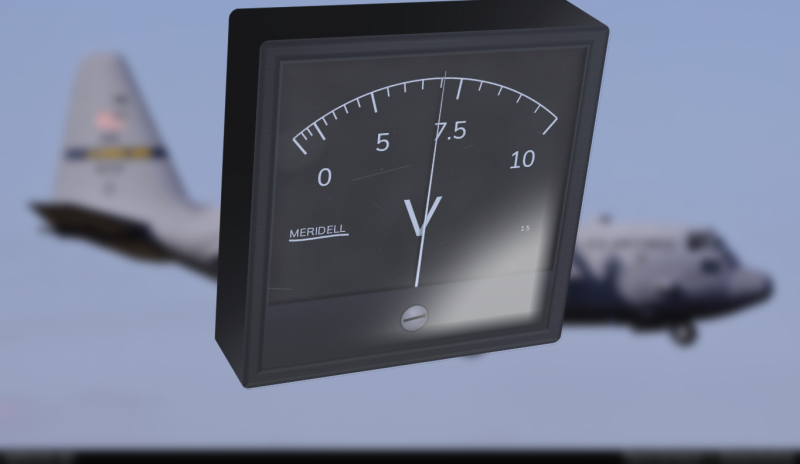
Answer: 7 V
